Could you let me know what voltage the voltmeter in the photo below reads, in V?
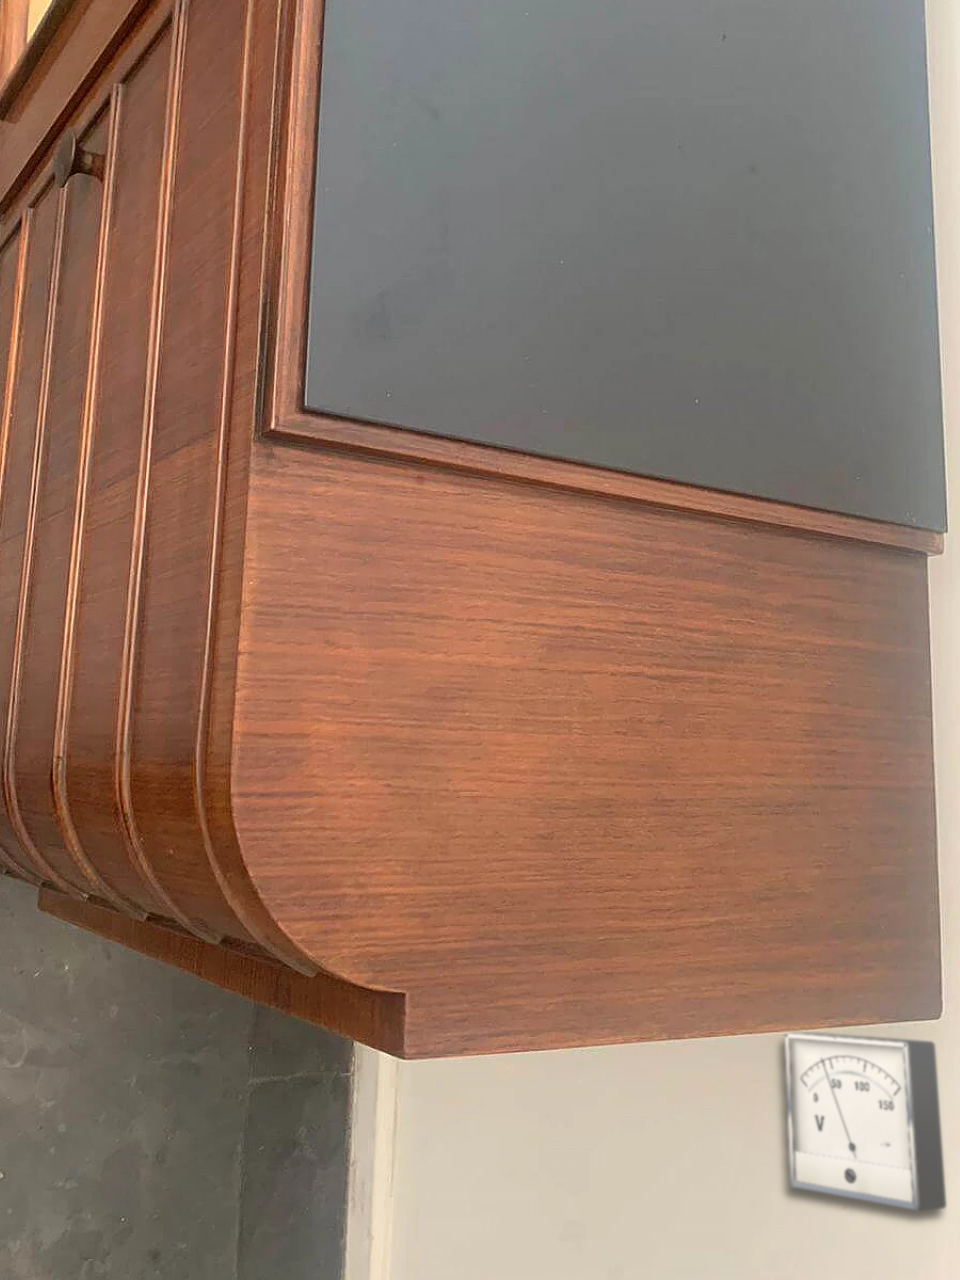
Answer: 40 V
